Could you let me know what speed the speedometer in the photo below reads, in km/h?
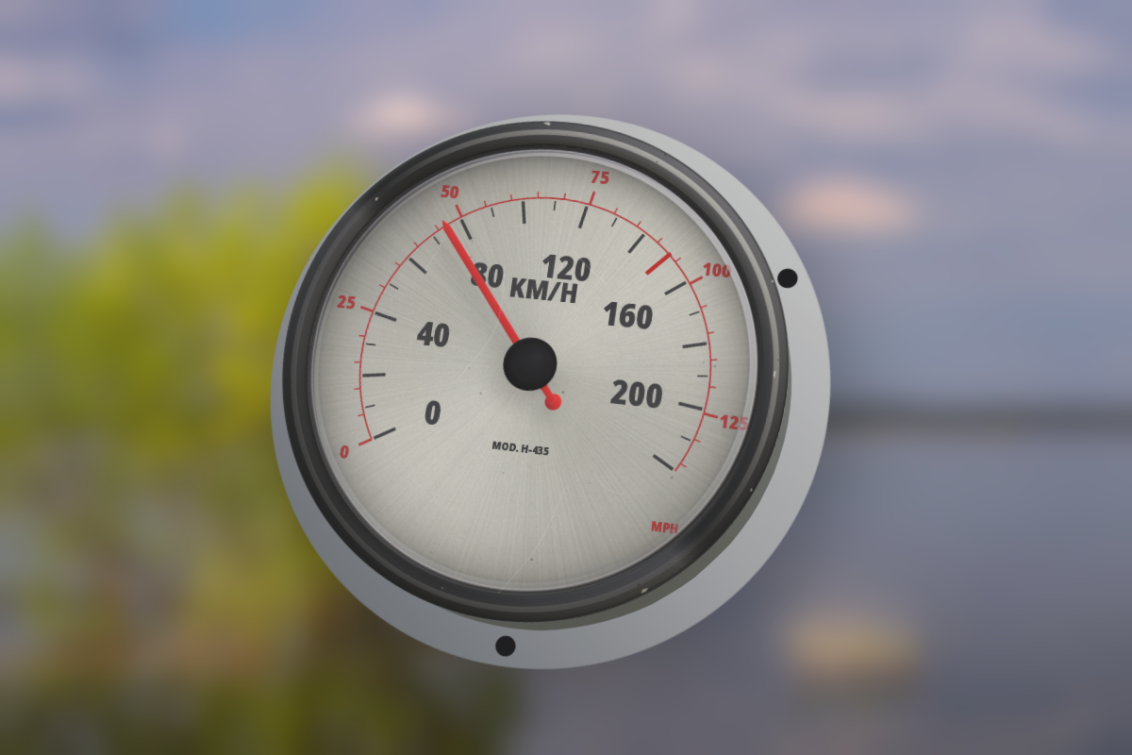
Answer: 75 km/h
